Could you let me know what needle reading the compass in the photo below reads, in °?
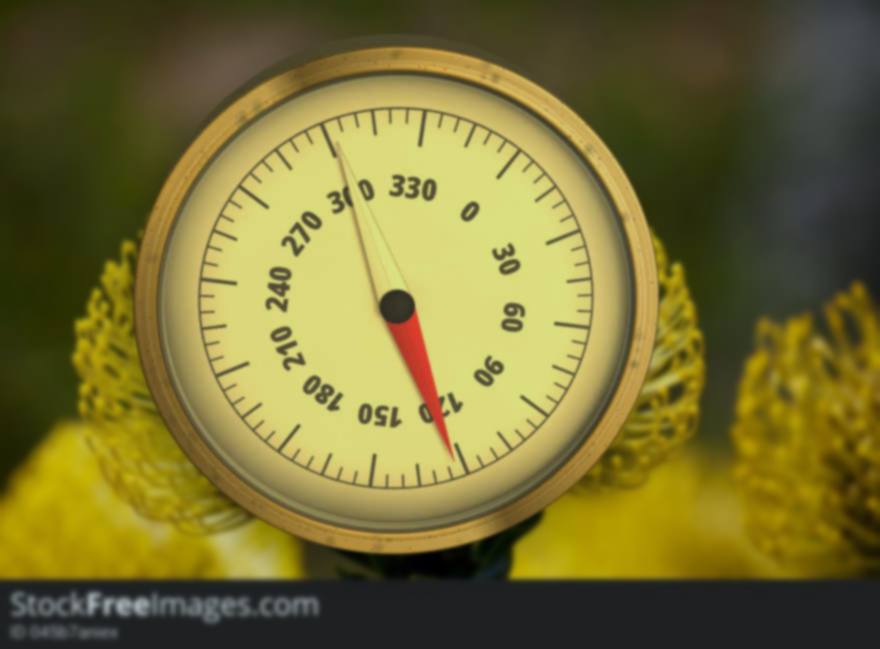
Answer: 122.5 °
